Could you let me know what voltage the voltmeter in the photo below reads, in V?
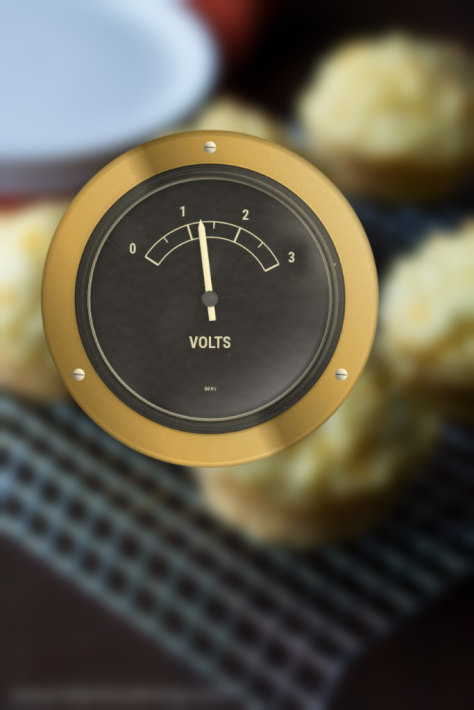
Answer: 1.25 V
